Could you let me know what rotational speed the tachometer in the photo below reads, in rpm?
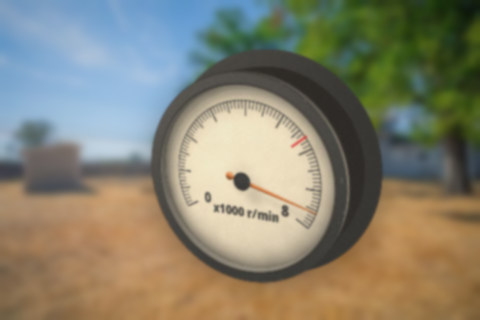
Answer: 7500 rpm
